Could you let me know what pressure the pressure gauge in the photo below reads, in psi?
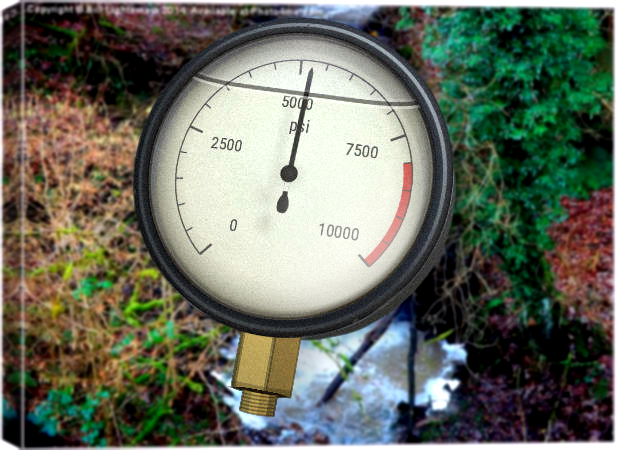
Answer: 5250 psi
